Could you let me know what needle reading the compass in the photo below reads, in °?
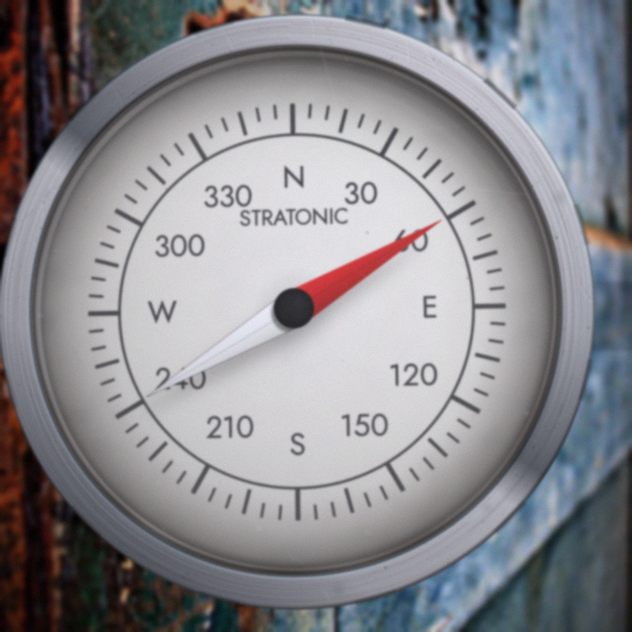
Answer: 60 °
